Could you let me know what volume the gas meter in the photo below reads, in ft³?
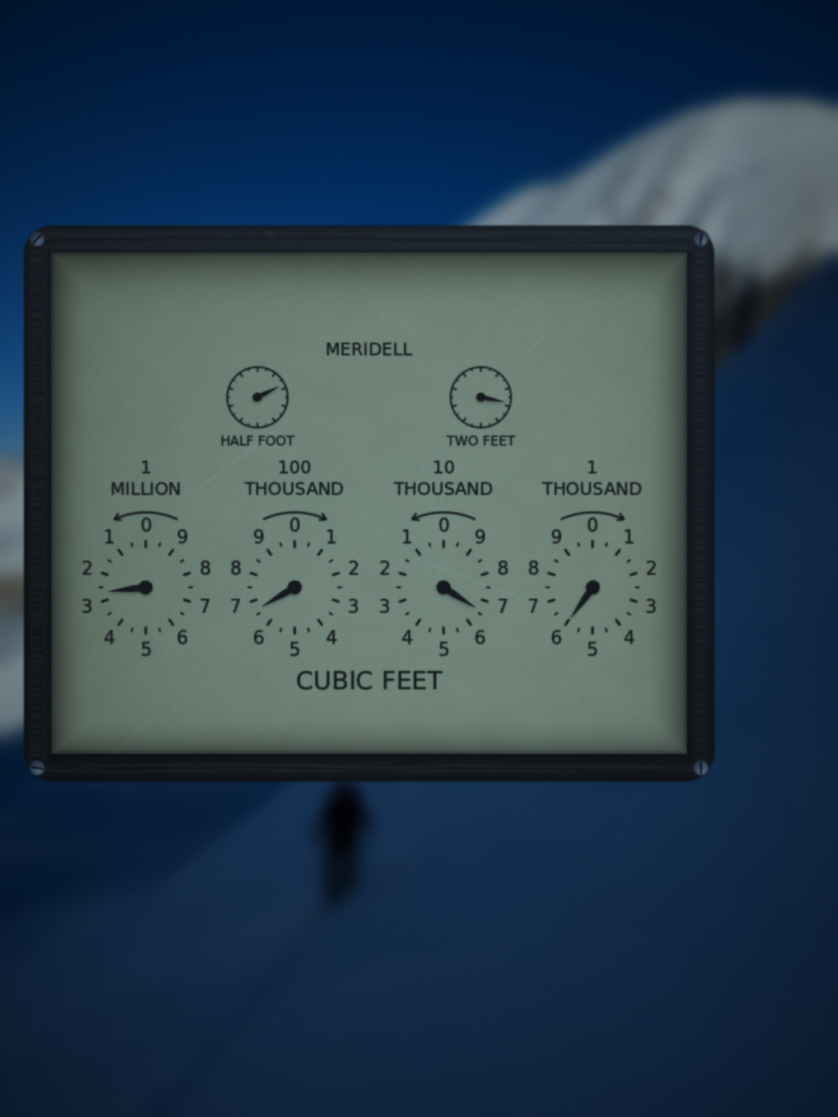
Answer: 266600 ft³
